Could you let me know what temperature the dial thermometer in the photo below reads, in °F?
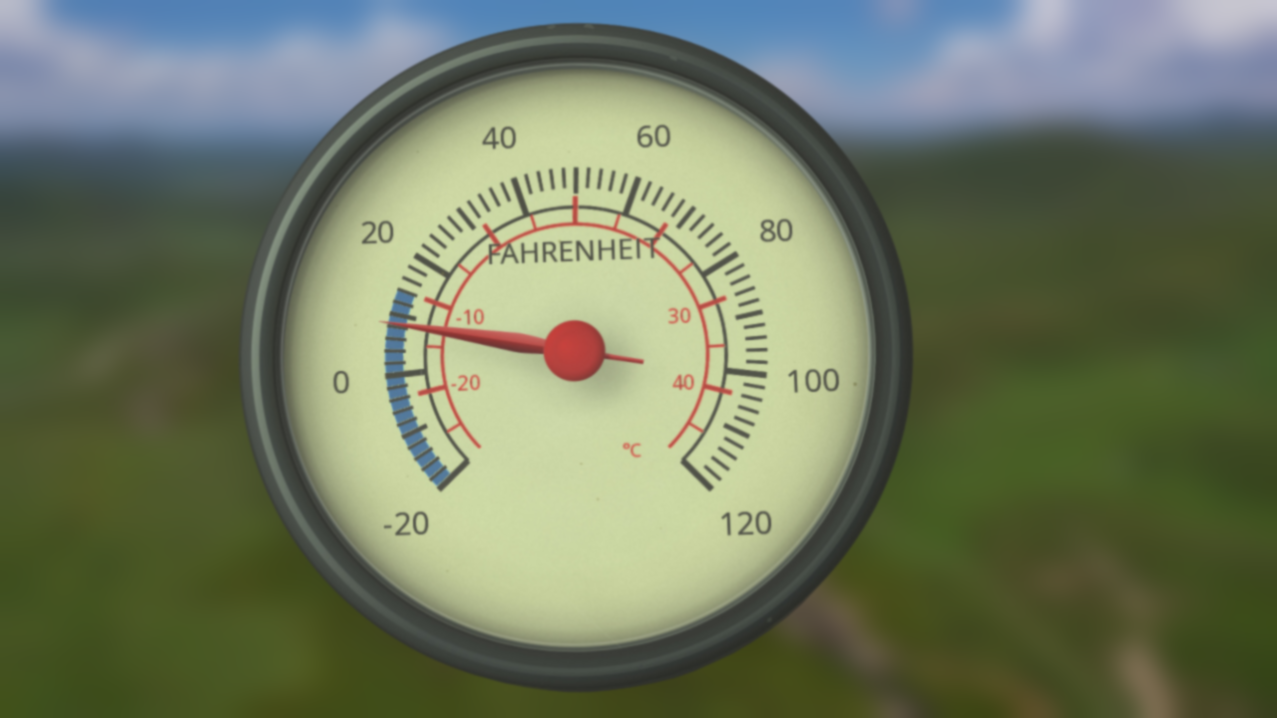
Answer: 8 °F
